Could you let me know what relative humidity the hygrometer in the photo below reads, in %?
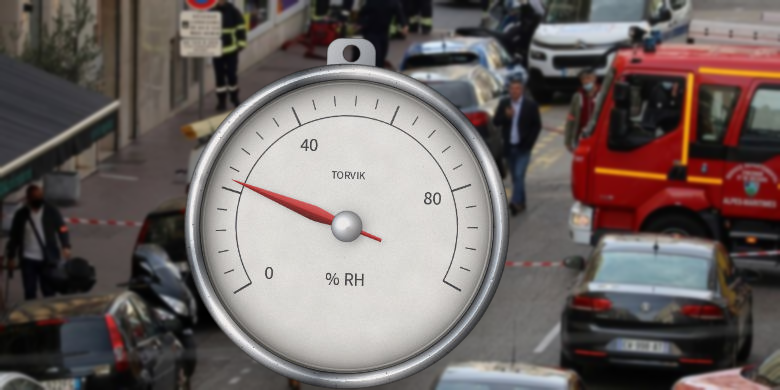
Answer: 22 %
